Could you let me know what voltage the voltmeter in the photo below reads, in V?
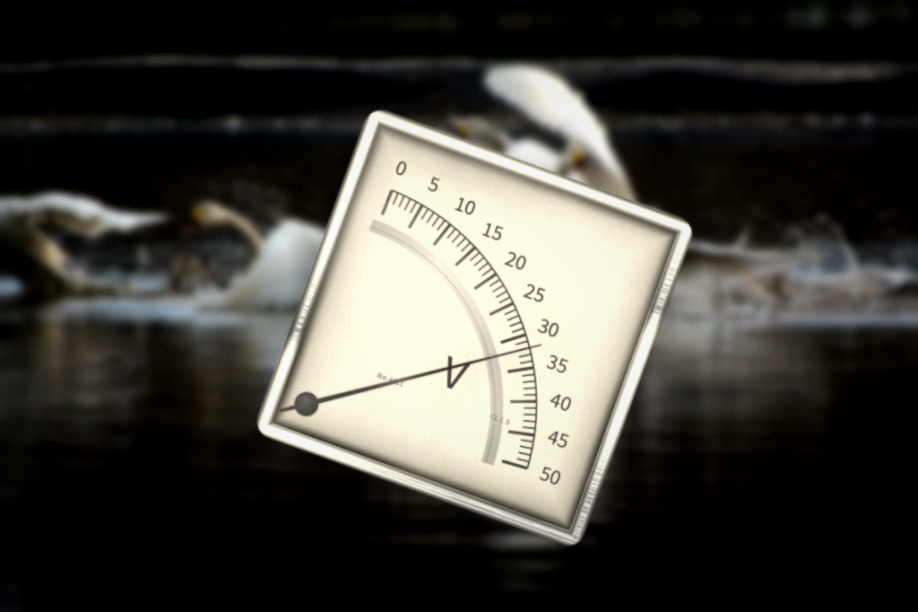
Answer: 32 V
